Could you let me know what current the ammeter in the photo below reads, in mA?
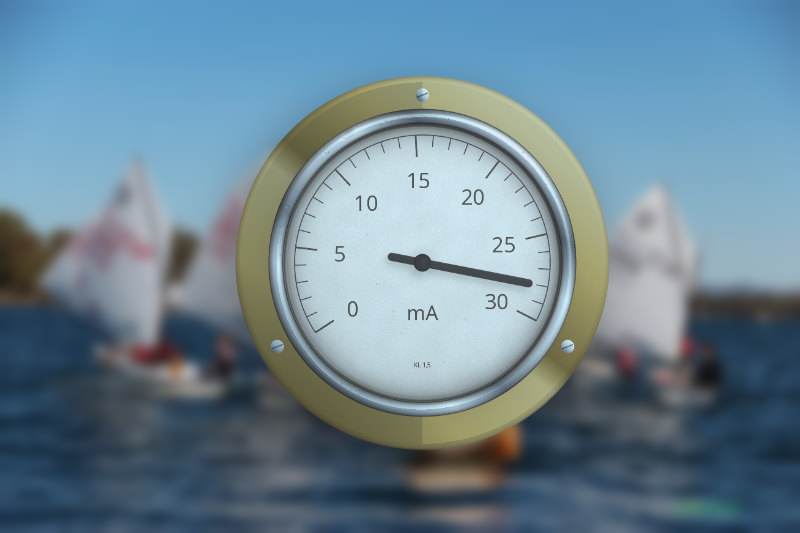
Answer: 28 mA
